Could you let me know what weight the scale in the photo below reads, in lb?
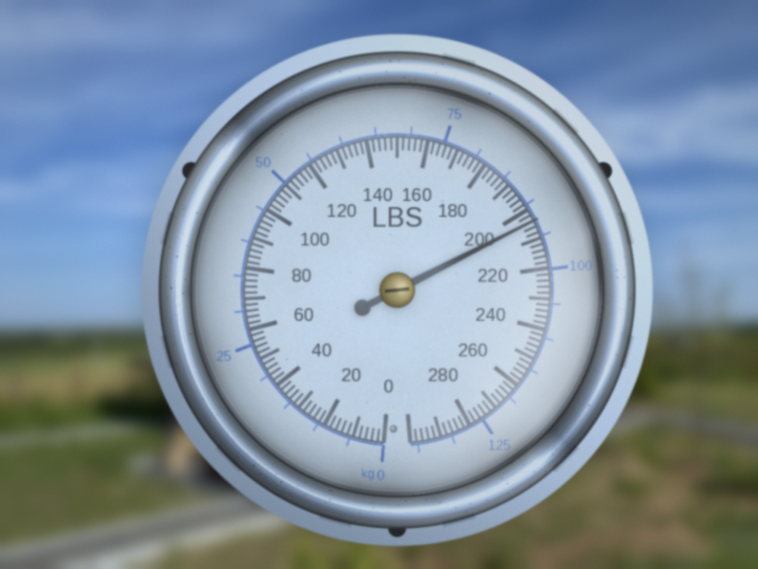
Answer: 204 lb
